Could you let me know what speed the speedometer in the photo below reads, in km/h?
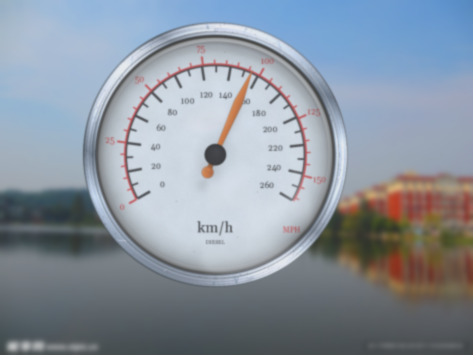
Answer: 155 km/h
